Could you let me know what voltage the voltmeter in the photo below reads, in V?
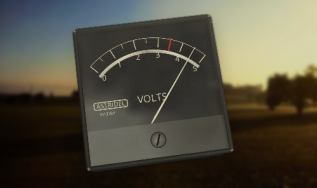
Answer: 4.5 V
